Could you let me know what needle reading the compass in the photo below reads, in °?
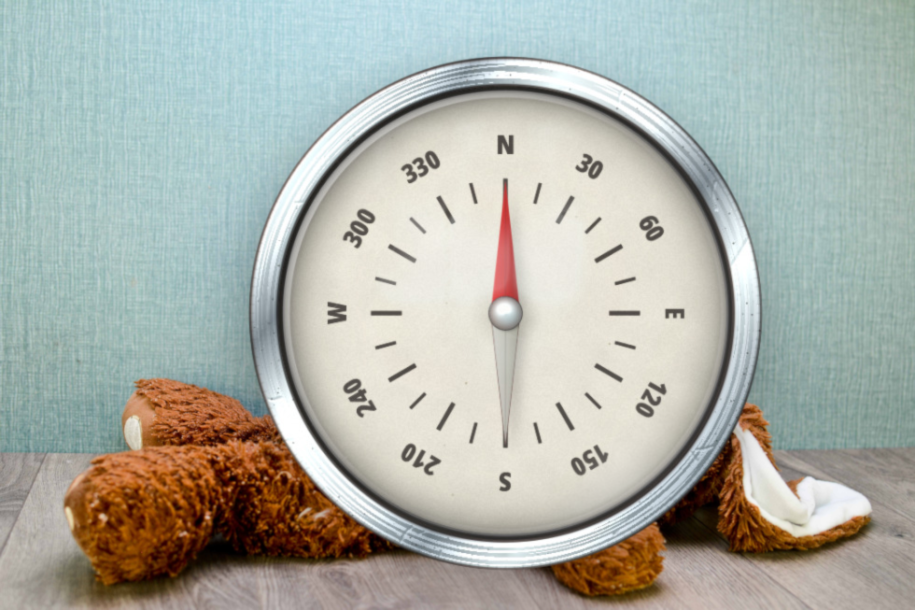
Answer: 0 °
